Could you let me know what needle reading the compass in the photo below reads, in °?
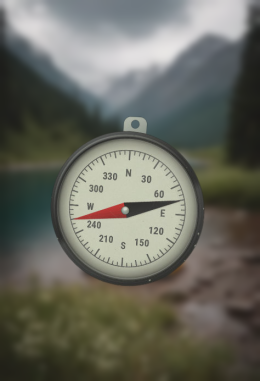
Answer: 255 °
